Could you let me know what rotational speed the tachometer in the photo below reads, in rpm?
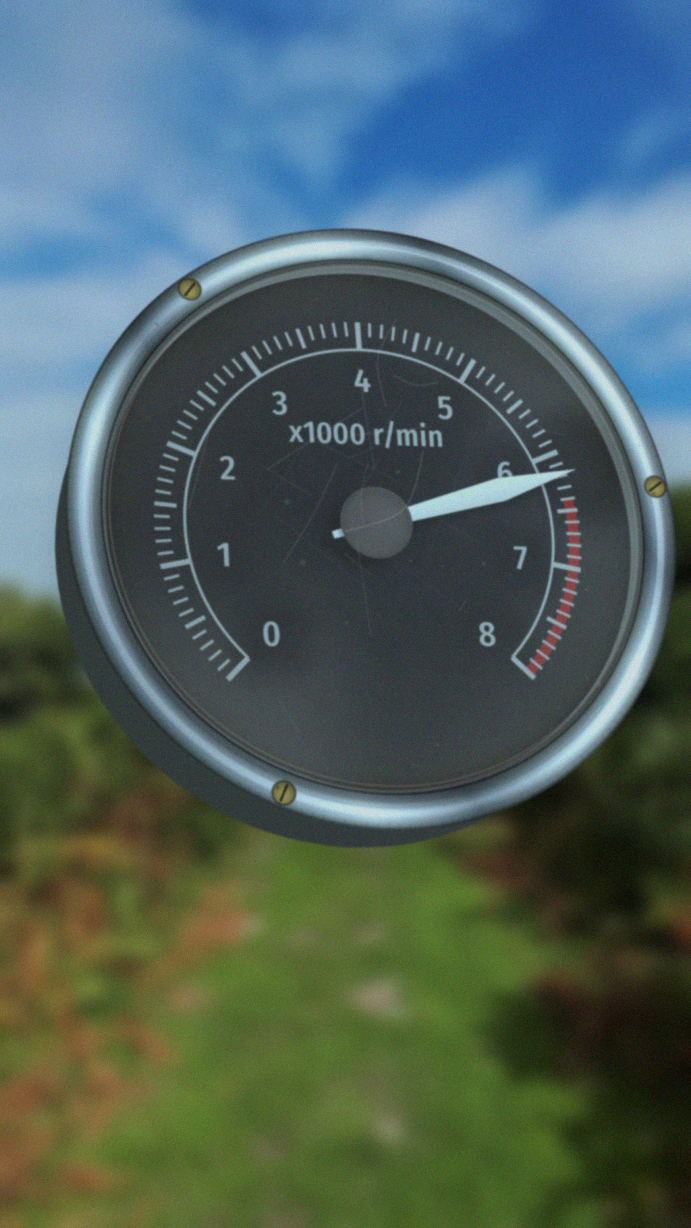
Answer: 6200 rpm
